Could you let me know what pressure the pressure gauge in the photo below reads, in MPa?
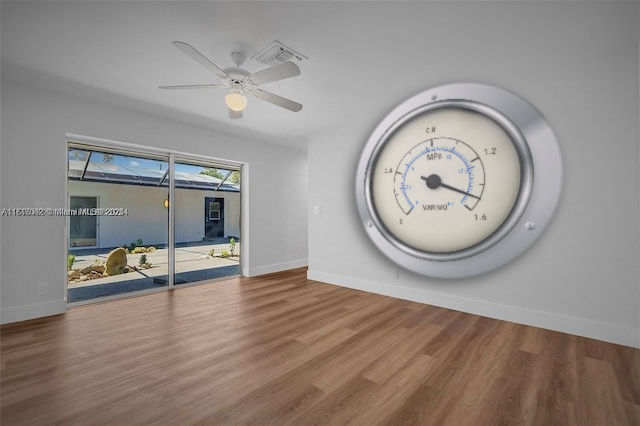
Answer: 1.5 MPa
